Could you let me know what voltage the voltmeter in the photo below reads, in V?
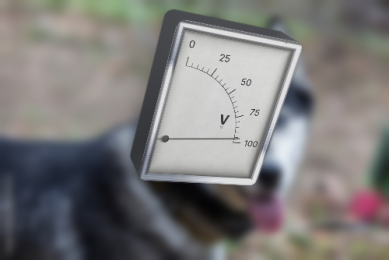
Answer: 95 V
